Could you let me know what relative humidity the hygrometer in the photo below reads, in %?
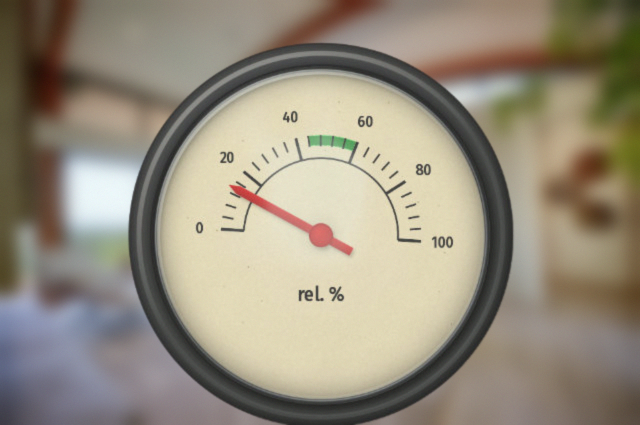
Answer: 14 %
